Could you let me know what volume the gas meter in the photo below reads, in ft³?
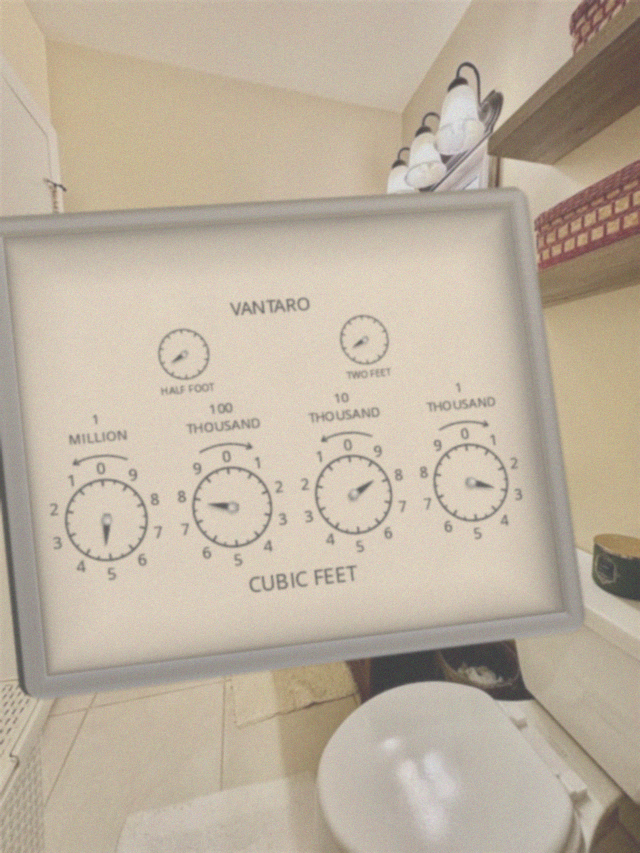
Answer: 478300 ft³
